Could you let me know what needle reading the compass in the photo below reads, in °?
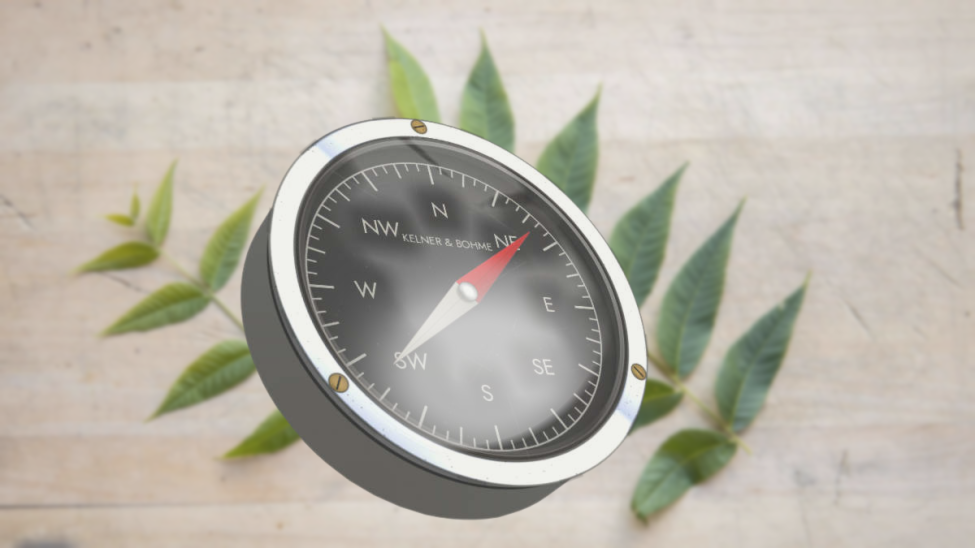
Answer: 50 °
